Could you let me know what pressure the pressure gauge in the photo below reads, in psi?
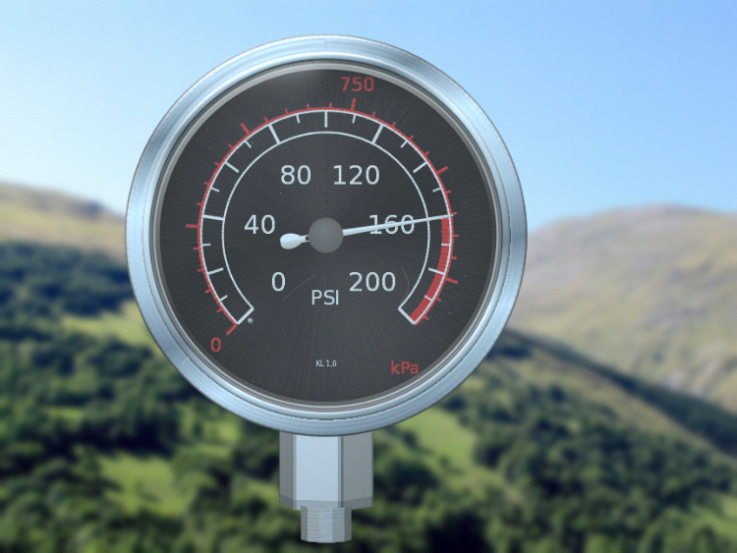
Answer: 160 psi
